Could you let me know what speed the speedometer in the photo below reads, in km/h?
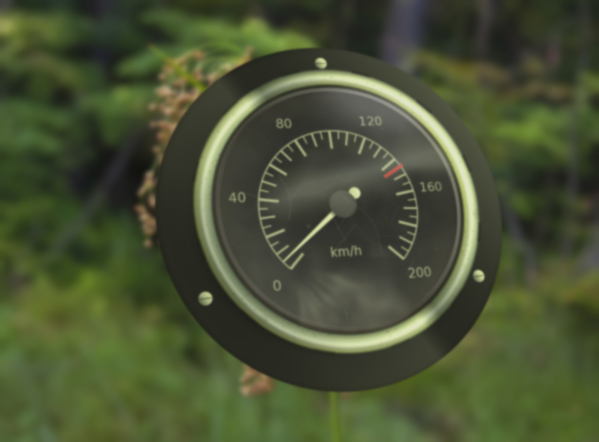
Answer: 5 km/h
